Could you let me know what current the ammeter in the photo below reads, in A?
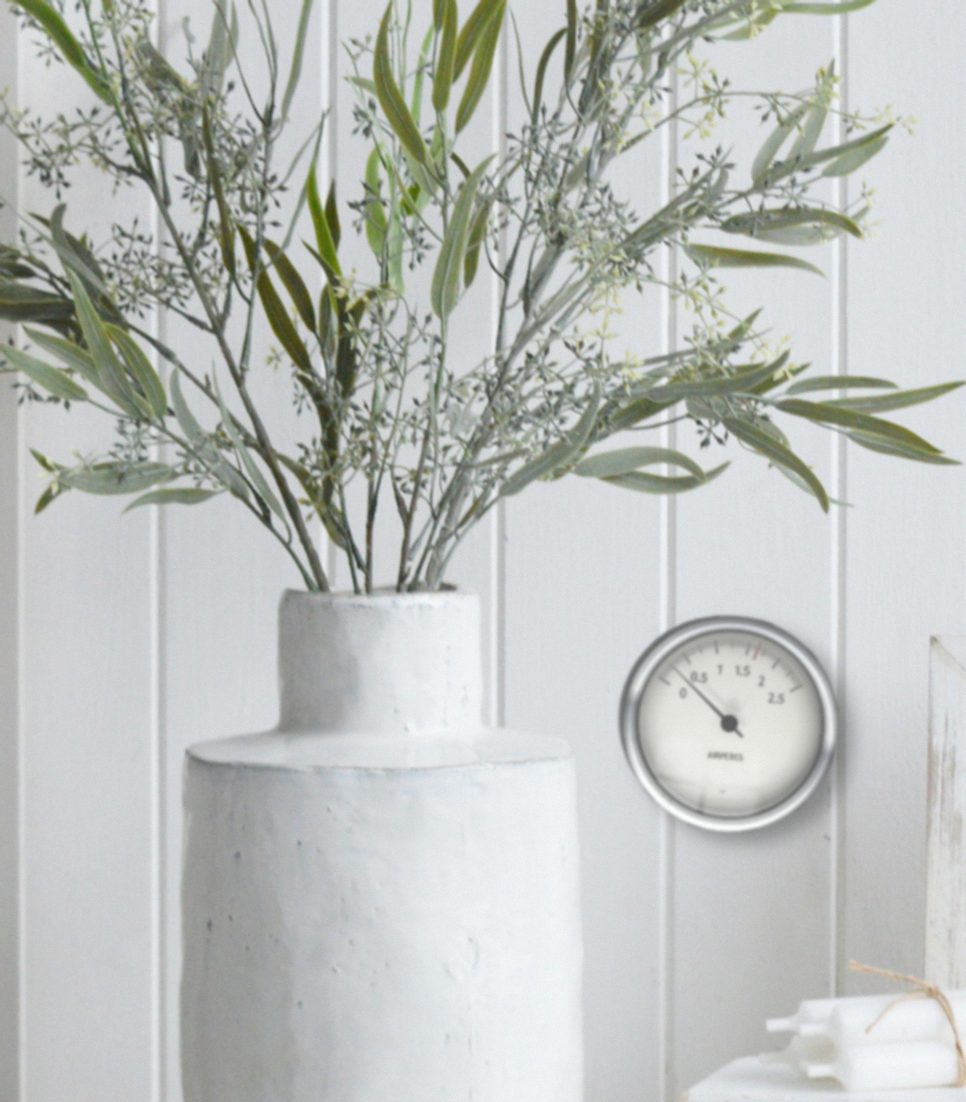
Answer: 0.25 A
